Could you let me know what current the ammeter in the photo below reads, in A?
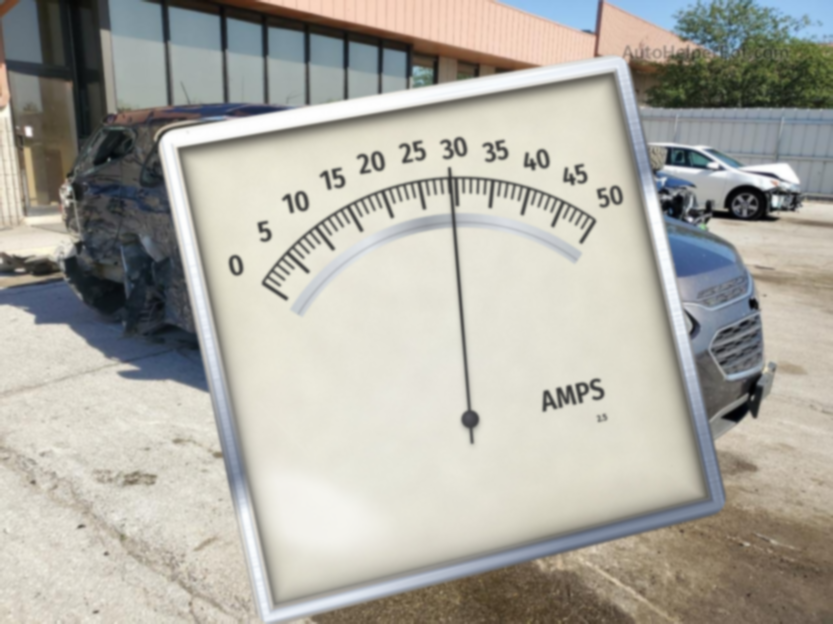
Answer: 29 A
